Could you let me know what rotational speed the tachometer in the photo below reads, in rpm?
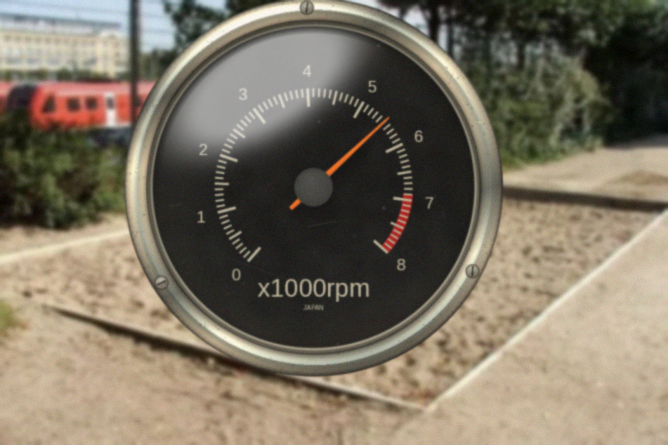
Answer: 5500 rpm
